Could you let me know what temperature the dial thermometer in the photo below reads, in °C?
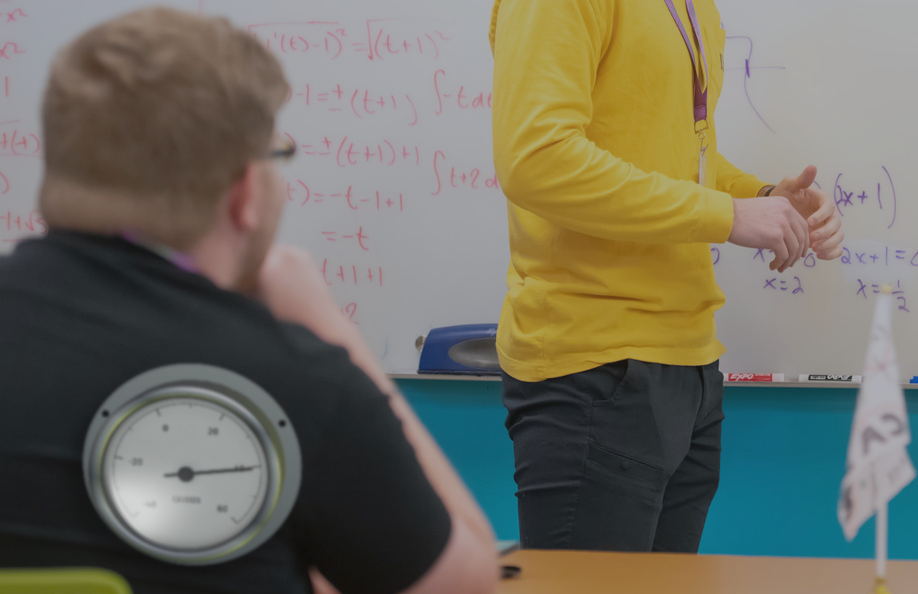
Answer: 40 °C
